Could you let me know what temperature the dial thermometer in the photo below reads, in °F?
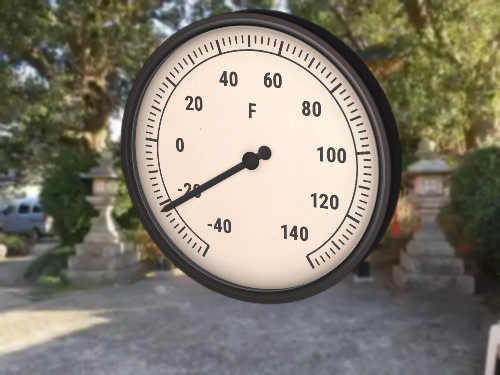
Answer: -22 °F
